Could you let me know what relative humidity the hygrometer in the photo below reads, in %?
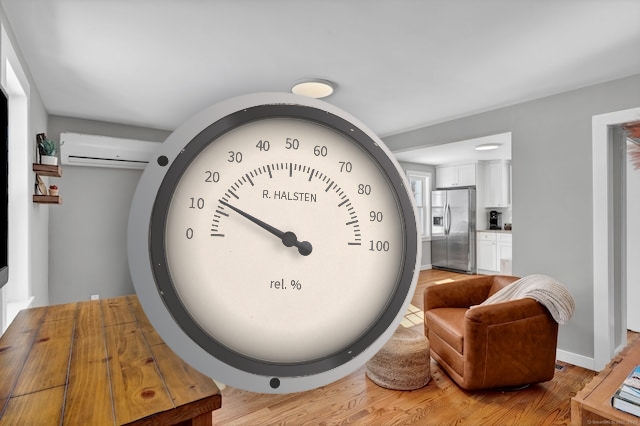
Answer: 14 %
